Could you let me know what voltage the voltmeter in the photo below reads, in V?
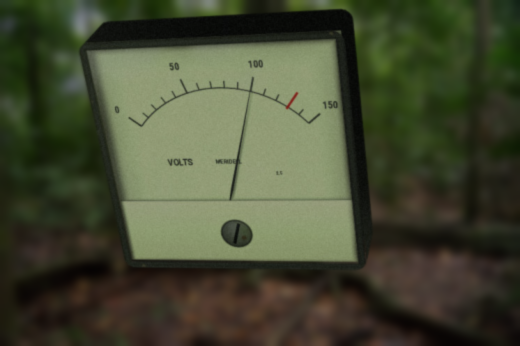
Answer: 100 V
